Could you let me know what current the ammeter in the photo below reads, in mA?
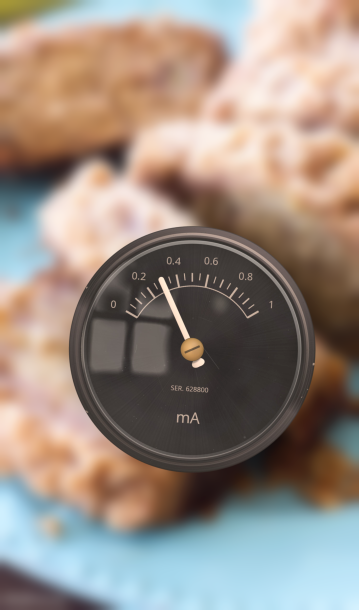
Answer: 0.3 mA
